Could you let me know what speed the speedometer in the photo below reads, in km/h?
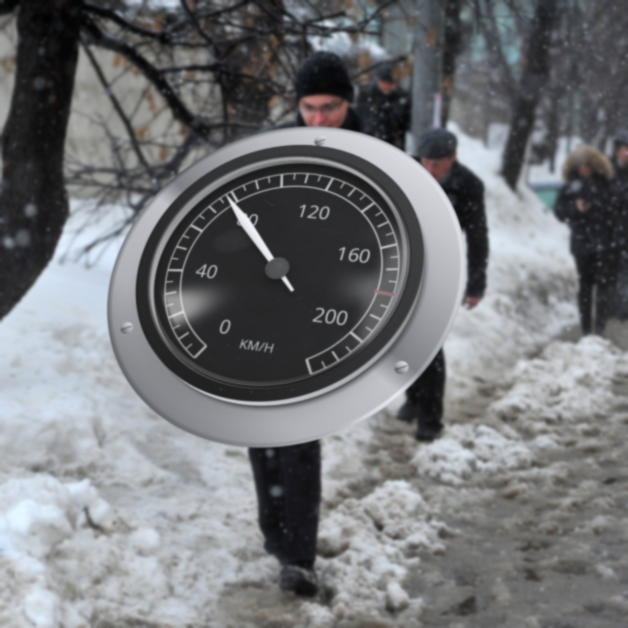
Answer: 77.5 km/h
